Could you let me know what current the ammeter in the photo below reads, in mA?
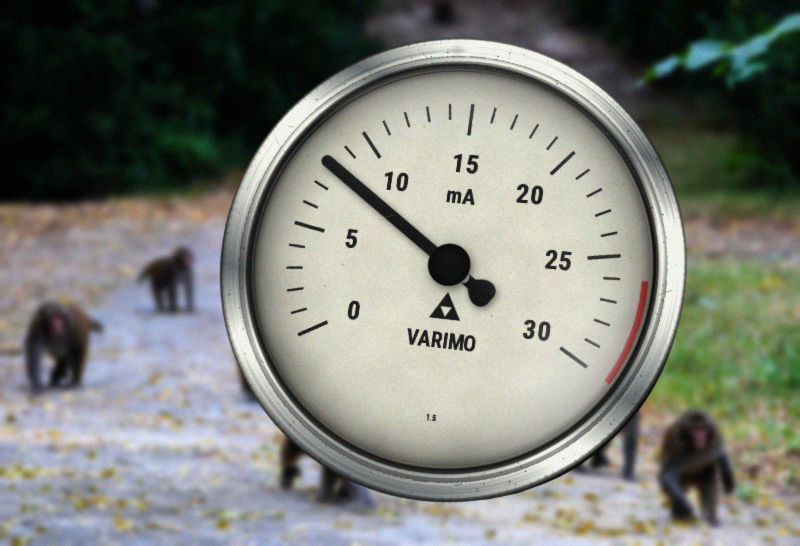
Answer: 8 mA
